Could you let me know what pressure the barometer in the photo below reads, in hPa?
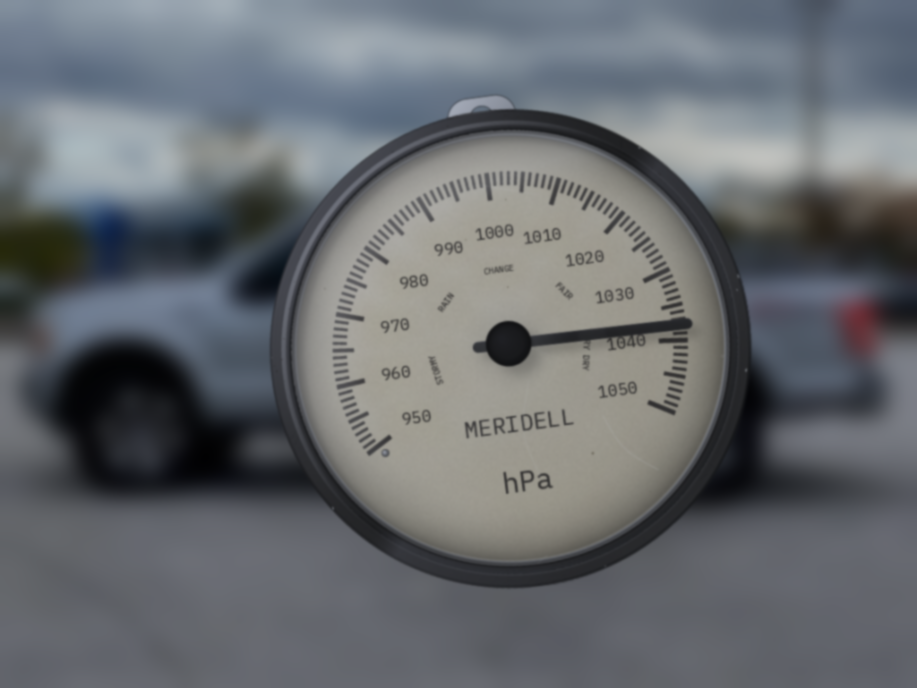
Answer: 1038 hPa
